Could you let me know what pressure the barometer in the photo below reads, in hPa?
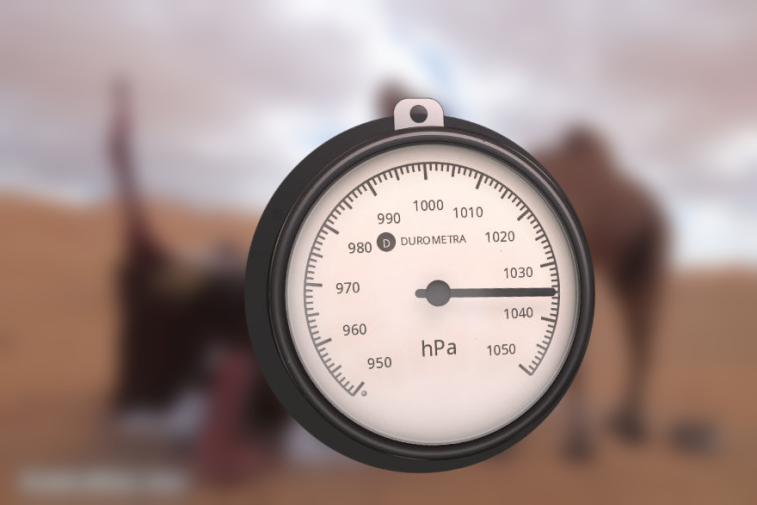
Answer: 1035 hPa
